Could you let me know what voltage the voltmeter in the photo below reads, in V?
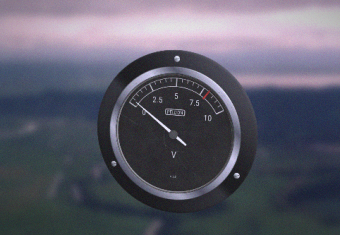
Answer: 0.5 V
